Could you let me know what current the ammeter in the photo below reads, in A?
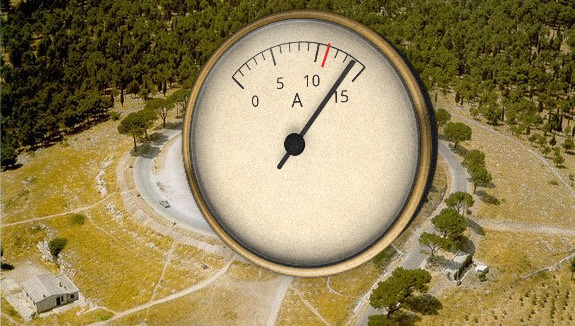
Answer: 14 A
